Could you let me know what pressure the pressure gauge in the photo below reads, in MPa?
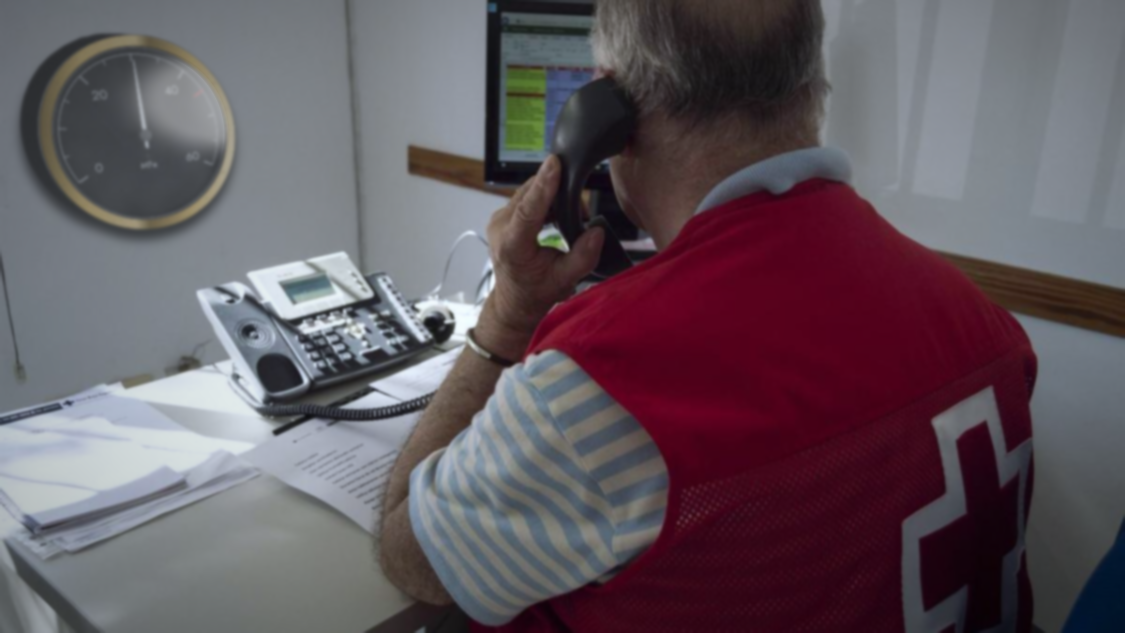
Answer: 30 MPa
